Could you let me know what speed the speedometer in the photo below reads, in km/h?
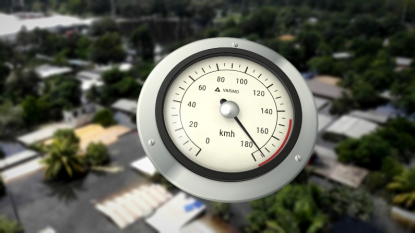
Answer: 175 km/h
